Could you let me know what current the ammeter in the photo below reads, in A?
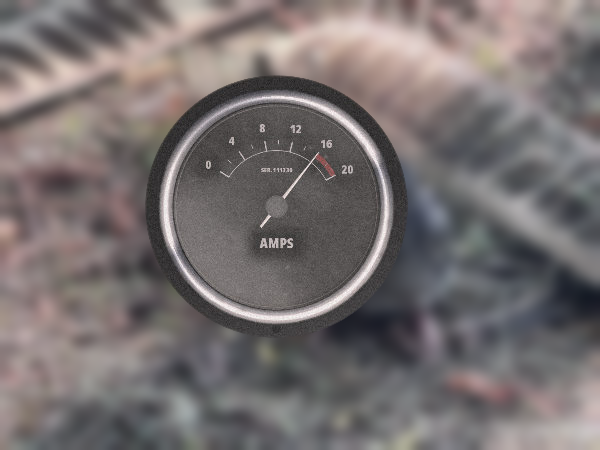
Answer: 16 A
